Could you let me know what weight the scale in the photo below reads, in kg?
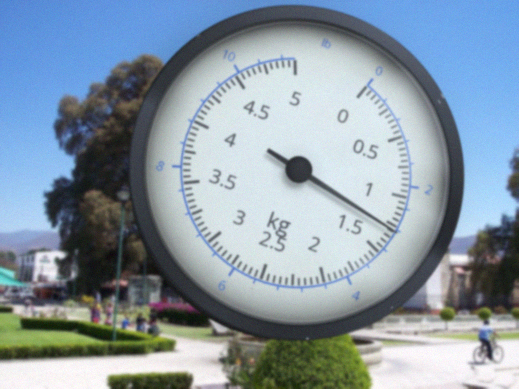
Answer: 1.3 kg
